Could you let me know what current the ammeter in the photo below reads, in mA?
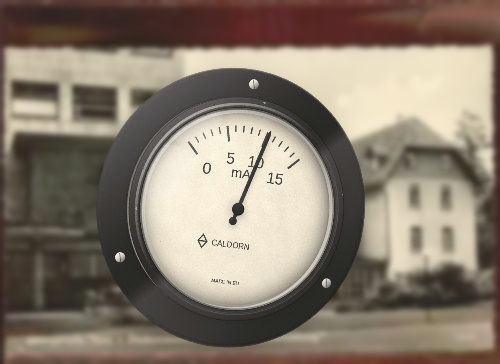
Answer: 10 mA
